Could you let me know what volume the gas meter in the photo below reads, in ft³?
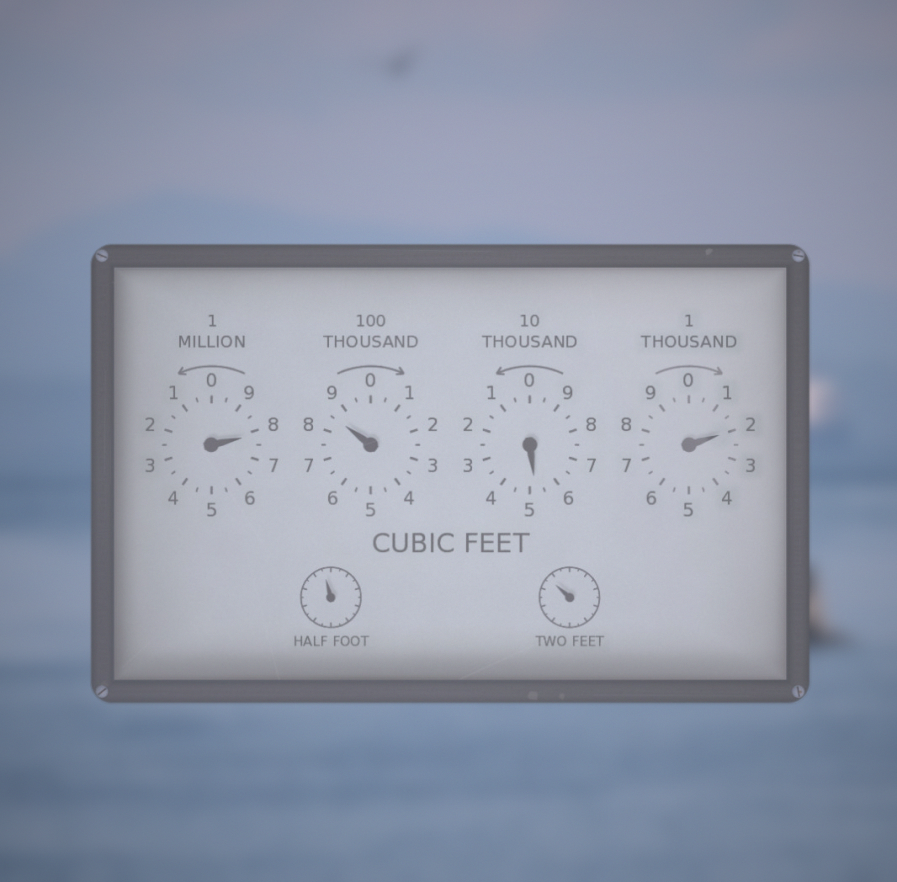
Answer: 785200 ft³
